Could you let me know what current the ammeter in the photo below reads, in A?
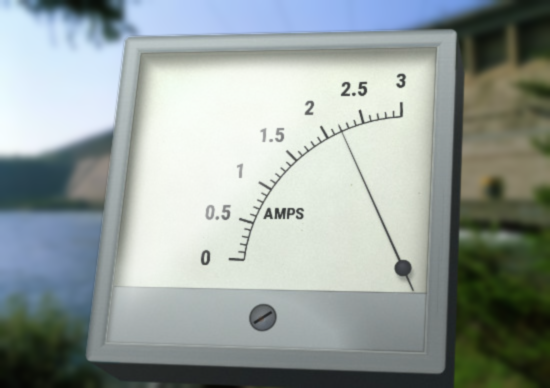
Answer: 2.2 A
